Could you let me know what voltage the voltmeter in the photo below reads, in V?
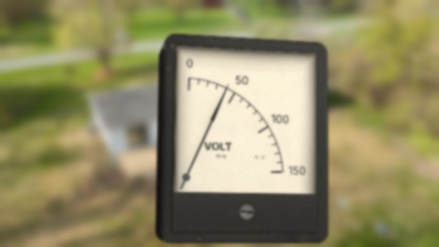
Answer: 40 V
